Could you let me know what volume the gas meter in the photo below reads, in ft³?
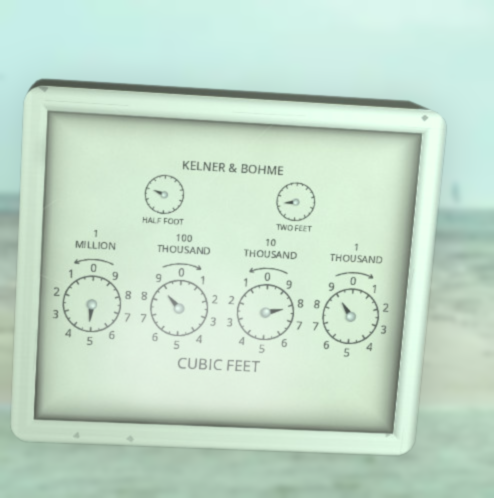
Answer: 487900 ft³
